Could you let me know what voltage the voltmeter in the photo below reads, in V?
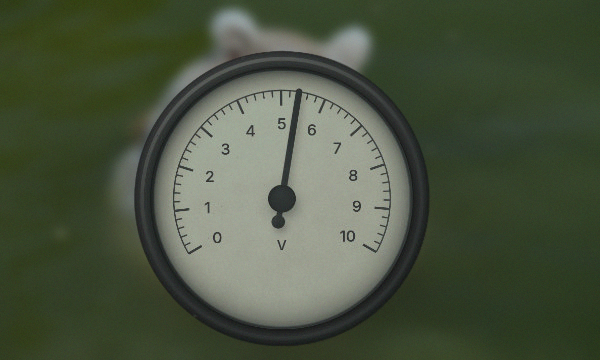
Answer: 5.4 V
